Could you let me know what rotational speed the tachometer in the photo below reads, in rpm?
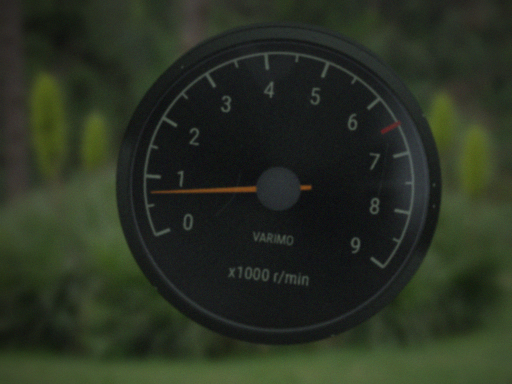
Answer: 750 rpm
